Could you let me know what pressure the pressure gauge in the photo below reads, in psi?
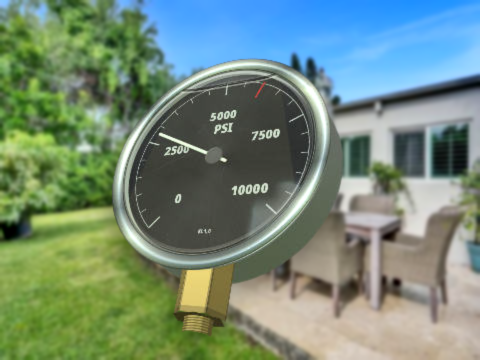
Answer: 2750 psi
